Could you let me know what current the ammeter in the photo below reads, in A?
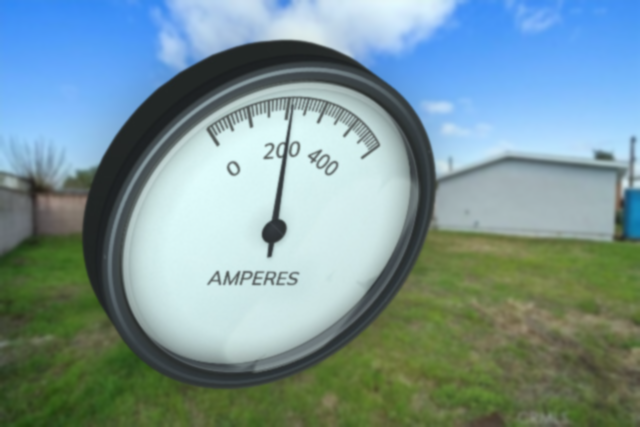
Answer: 200 A
